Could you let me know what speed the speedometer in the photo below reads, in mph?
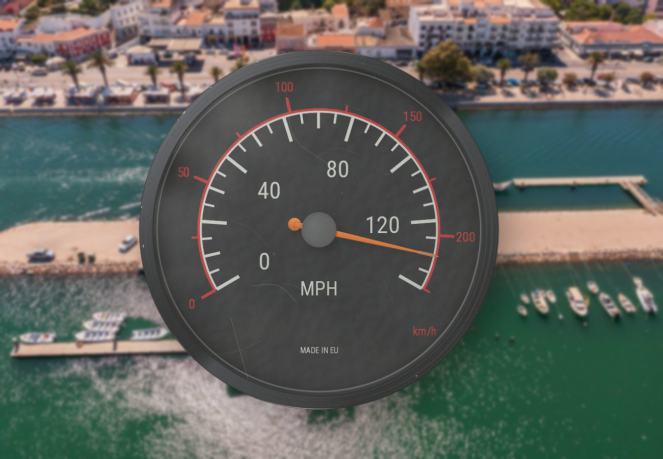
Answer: 130 mph
